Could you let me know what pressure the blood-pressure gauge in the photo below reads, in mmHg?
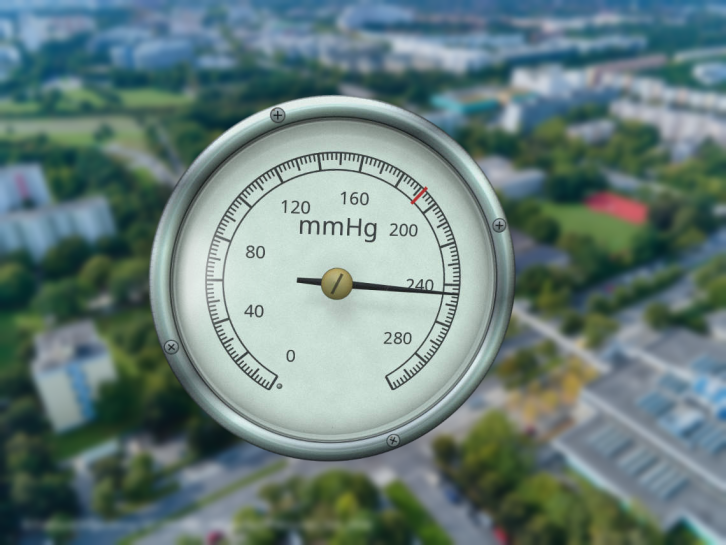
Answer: 244 mmHg
